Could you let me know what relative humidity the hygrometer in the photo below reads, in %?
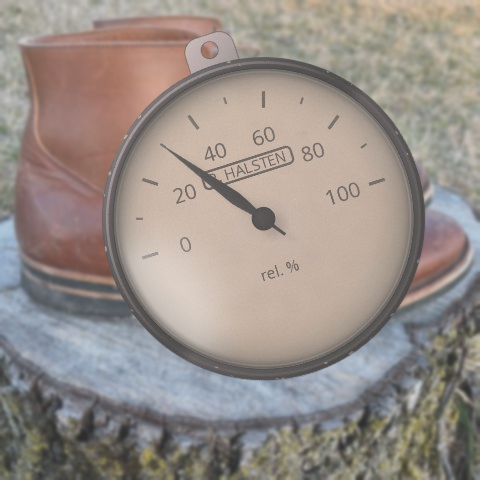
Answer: 30 %
